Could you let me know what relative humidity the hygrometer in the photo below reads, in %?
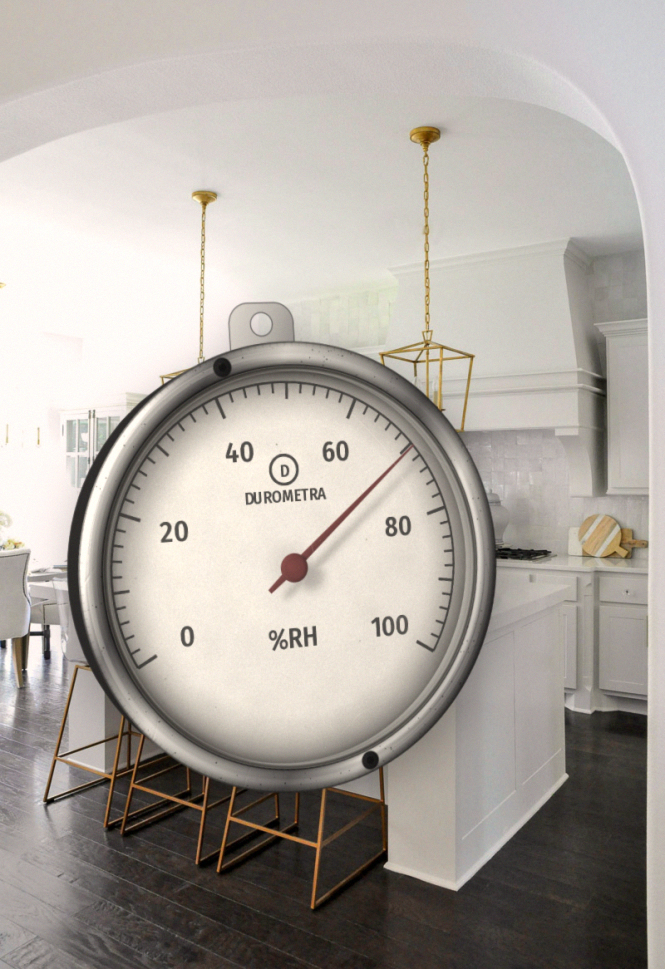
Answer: 70 %
